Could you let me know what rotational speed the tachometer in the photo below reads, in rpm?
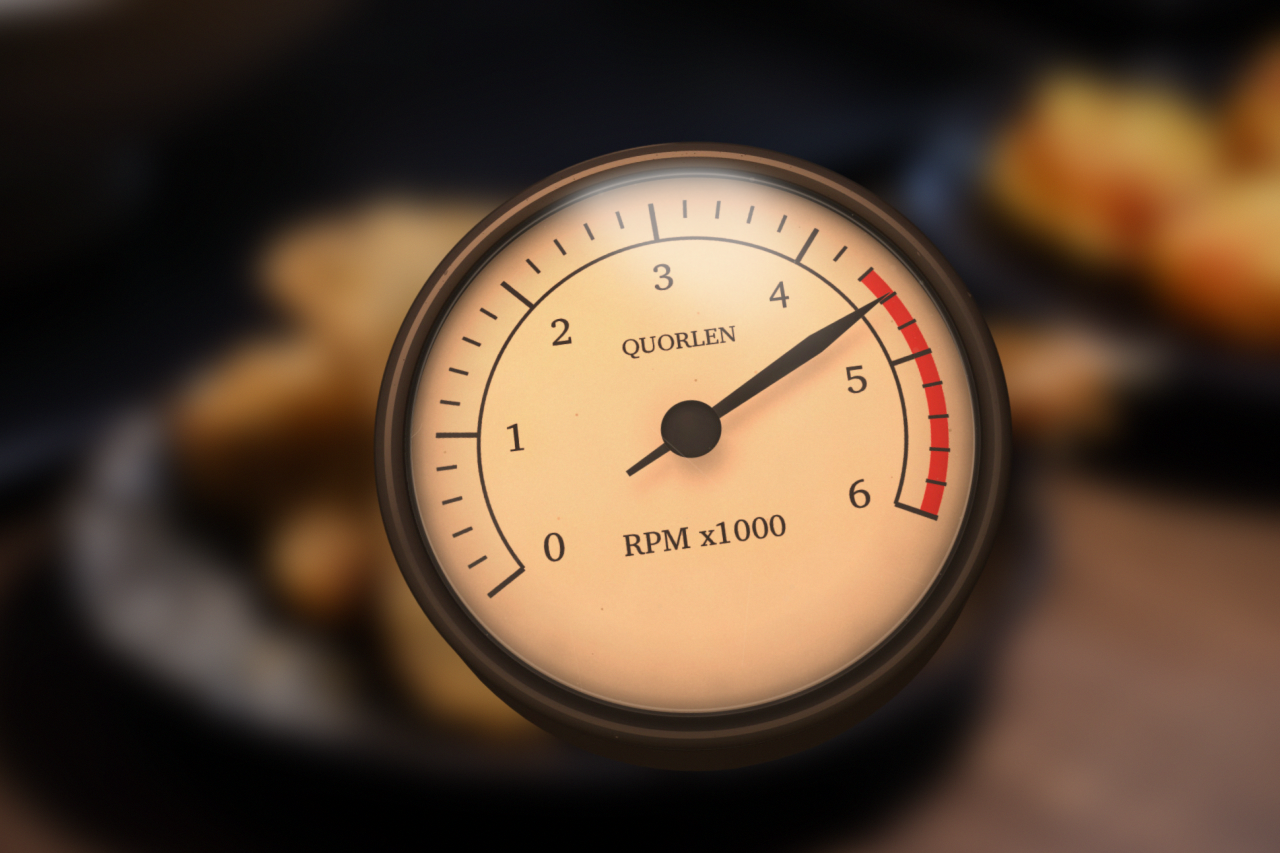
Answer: 4600 rpm
